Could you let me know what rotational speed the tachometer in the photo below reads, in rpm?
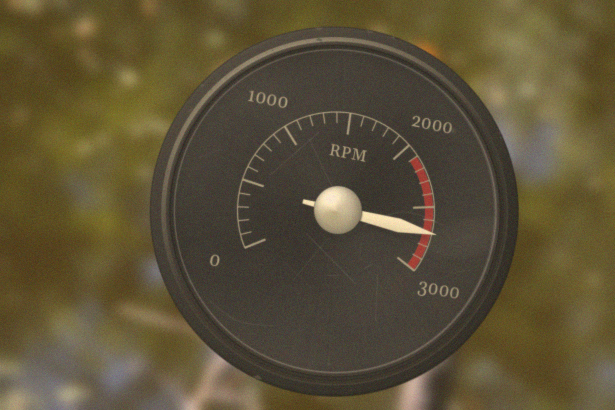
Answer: 2700 rpm
